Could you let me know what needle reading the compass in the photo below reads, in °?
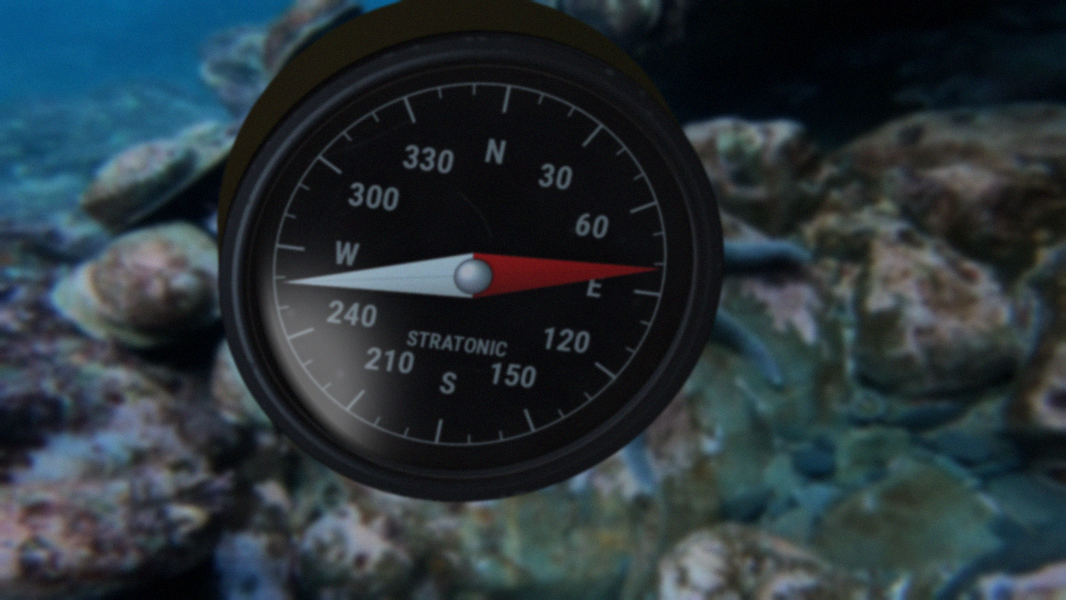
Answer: 80 °
